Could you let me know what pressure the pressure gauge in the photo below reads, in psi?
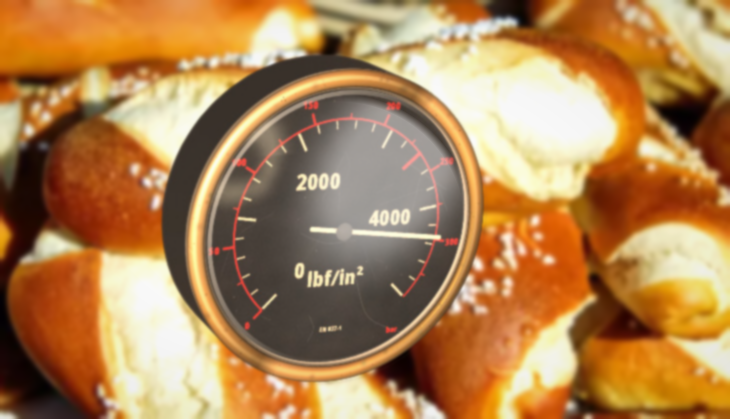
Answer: 4300 psi
